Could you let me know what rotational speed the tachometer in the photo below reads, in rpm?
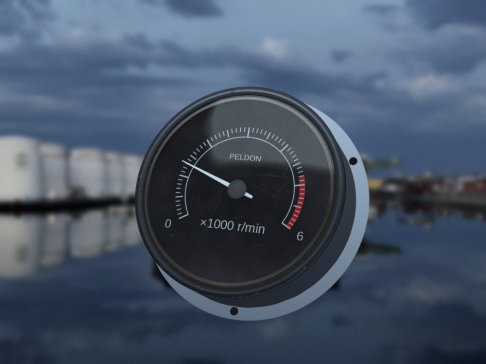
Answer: 1300 rpm
